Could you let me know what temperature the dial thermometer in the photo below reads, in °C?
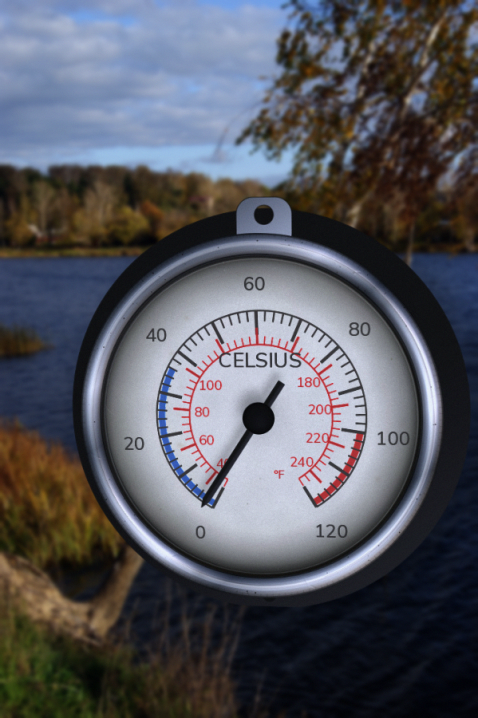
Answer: 2 °C
